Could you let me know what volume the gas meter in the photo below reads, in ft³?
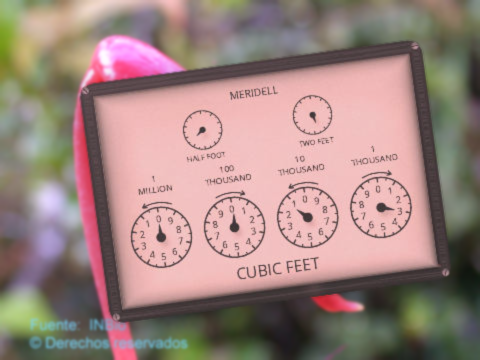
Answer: 1300 ft³
